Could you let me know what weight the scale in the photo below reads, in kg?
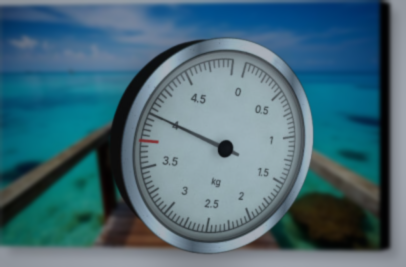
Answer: 4 kg
